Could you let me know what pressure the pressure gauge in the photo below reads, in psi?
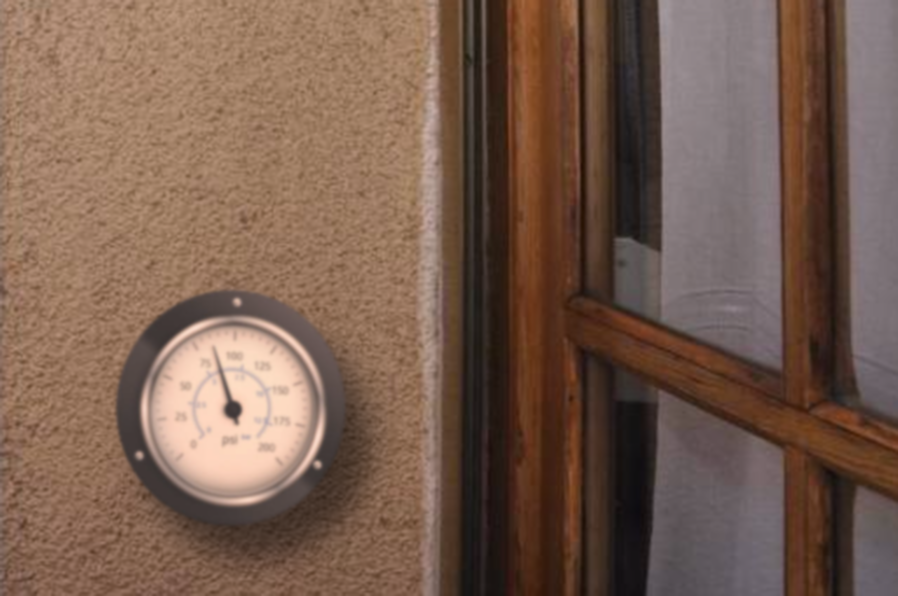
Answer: 85 psi
